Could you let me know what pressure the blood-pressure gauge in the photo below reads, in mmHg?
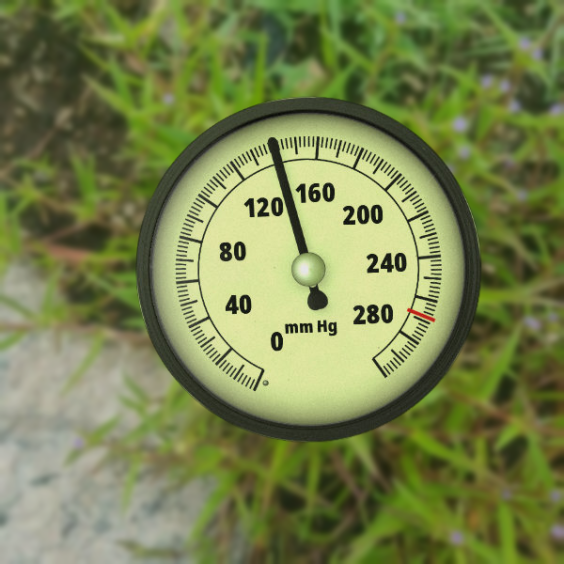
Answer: 140 mmHg
